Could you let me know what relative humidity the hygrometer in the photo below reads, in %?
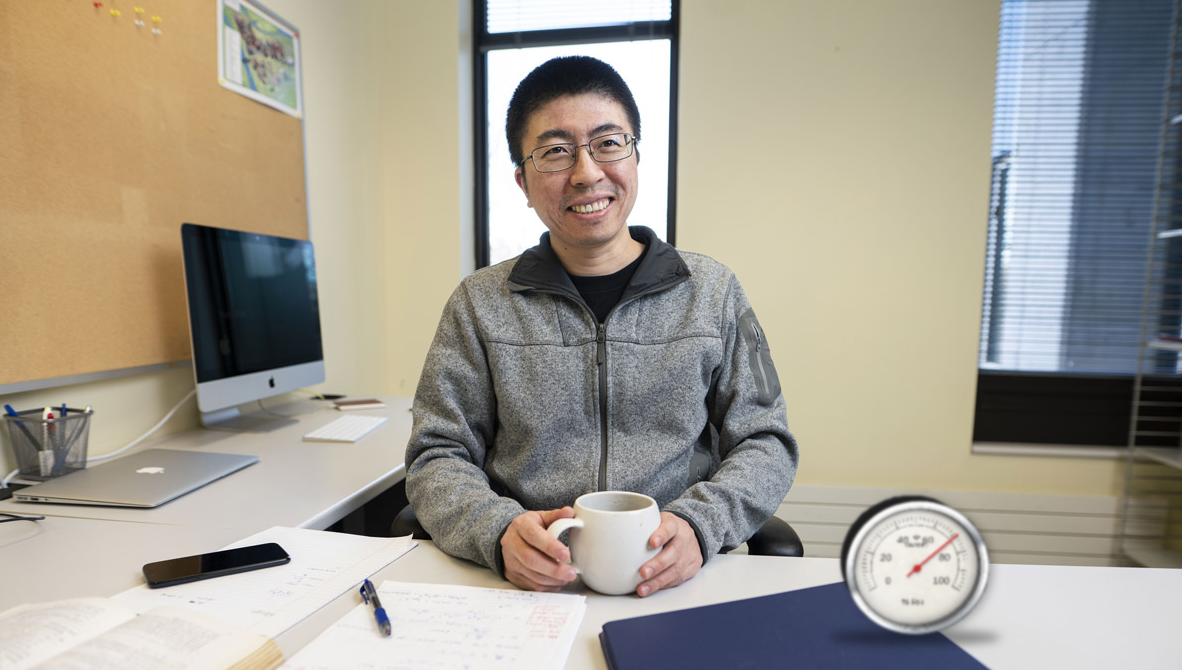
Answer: 70 %
